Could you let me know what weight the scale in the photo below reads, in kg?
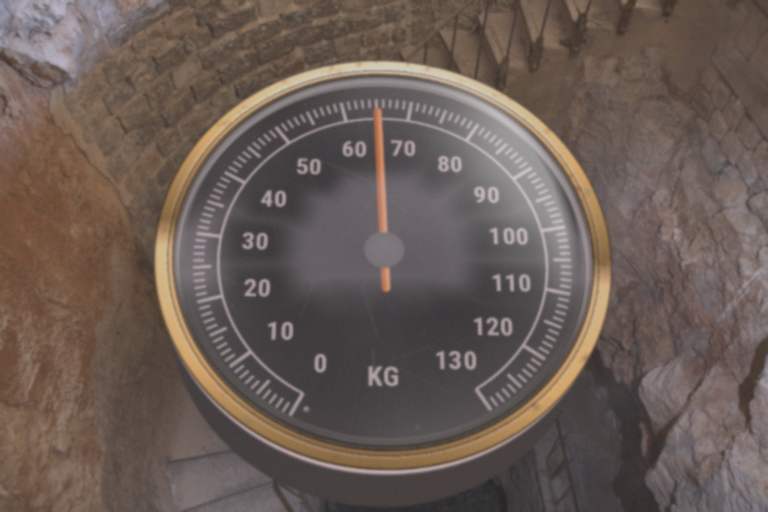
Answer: 65 kg
